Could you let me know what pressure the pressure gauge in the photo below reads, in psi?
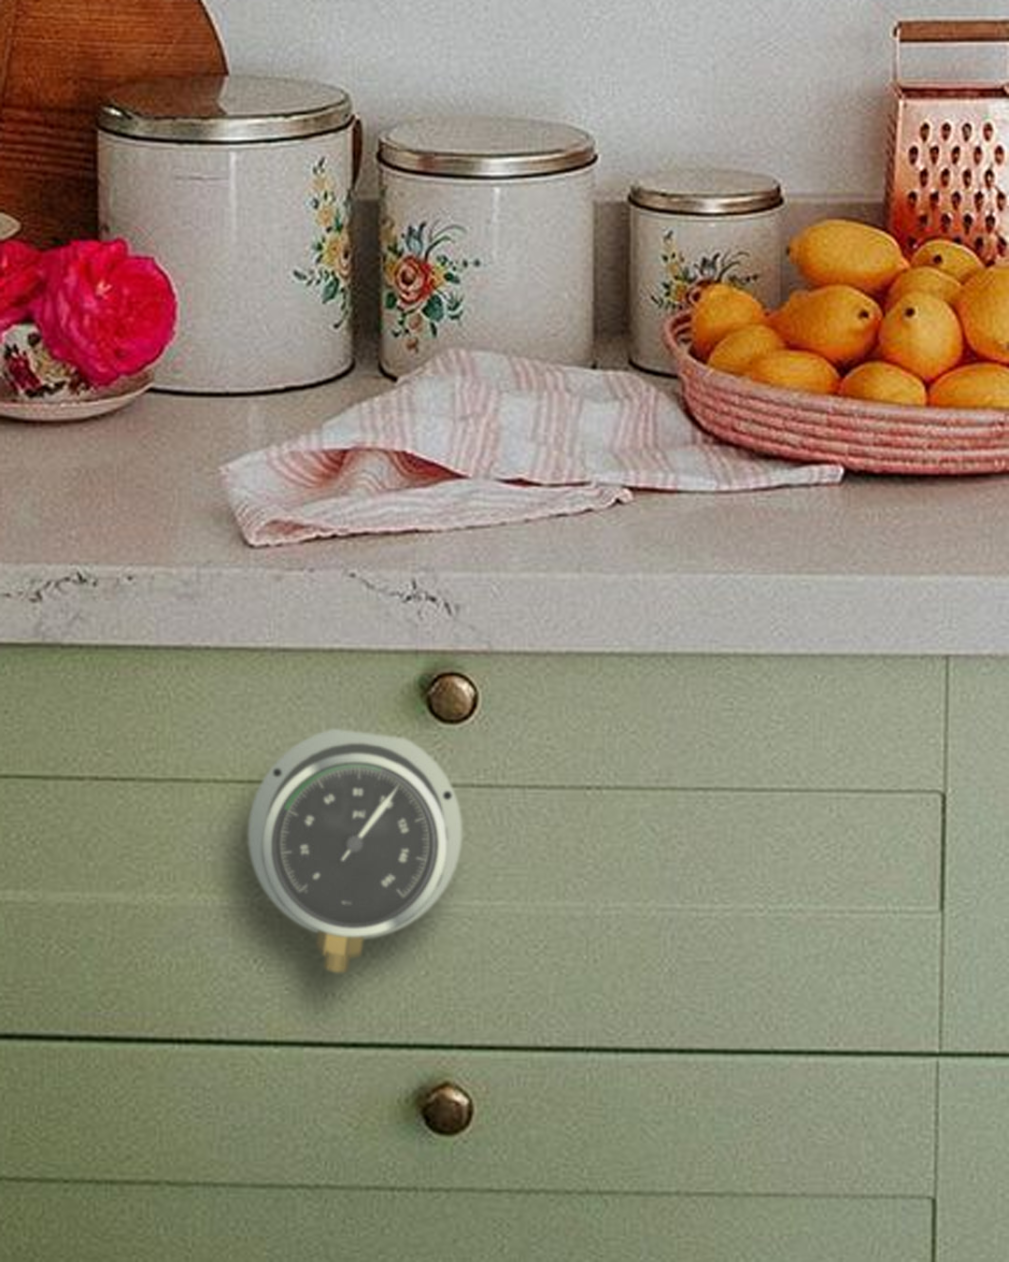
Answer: 100 psi
